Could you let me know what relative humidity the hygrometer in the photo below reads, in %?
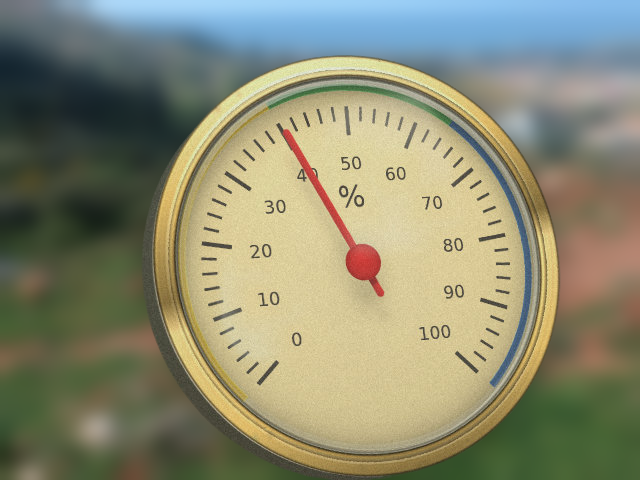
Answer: 40 %
